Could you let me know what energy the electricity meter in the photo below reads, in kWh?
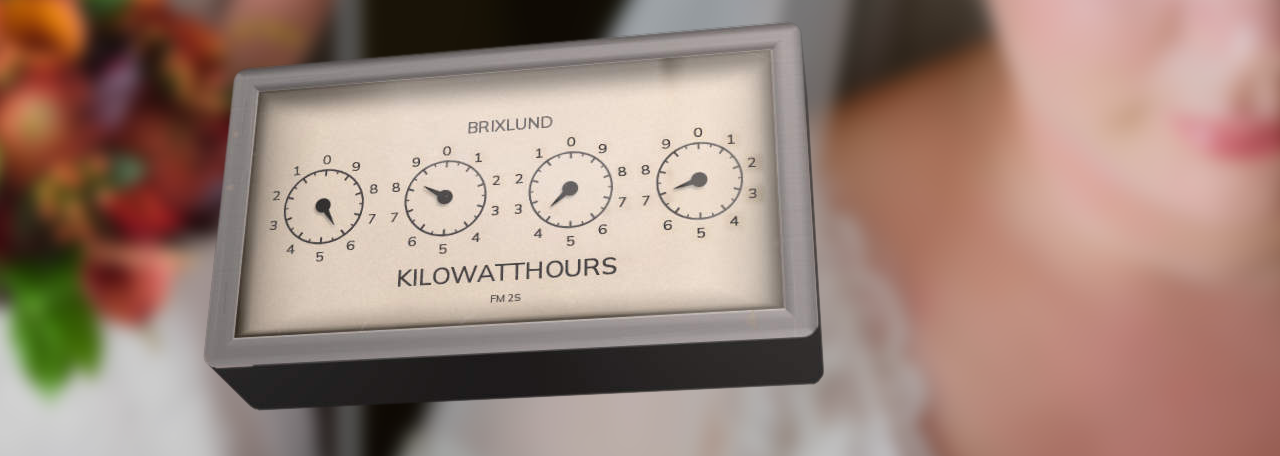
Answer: 5837 kWh
